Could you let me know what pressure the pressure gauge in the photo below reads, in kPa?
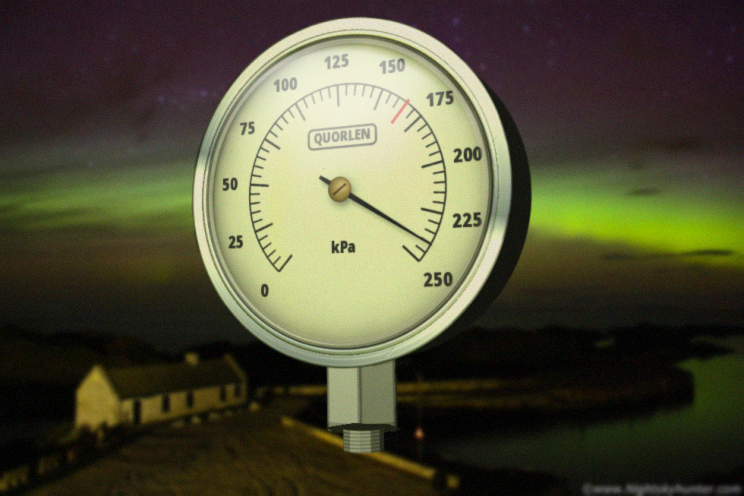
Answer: 240 kPa
